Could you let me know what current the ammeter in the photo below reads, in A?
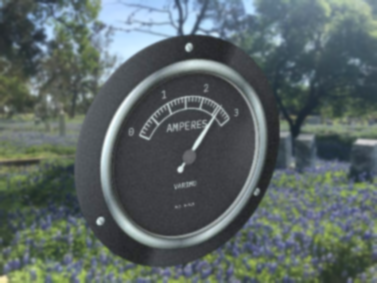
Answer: 2.5 A
